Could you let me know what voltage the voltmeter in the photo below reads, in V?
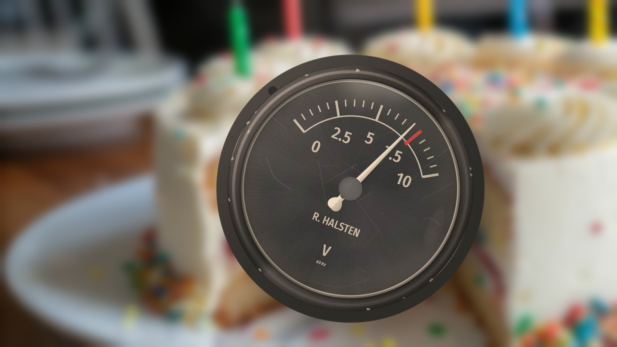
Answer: 7 V
